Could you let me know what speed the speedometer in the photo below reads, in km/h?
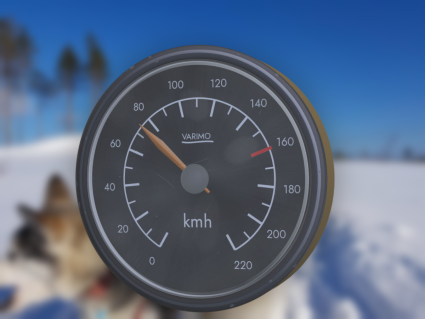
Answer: 75 km/h
